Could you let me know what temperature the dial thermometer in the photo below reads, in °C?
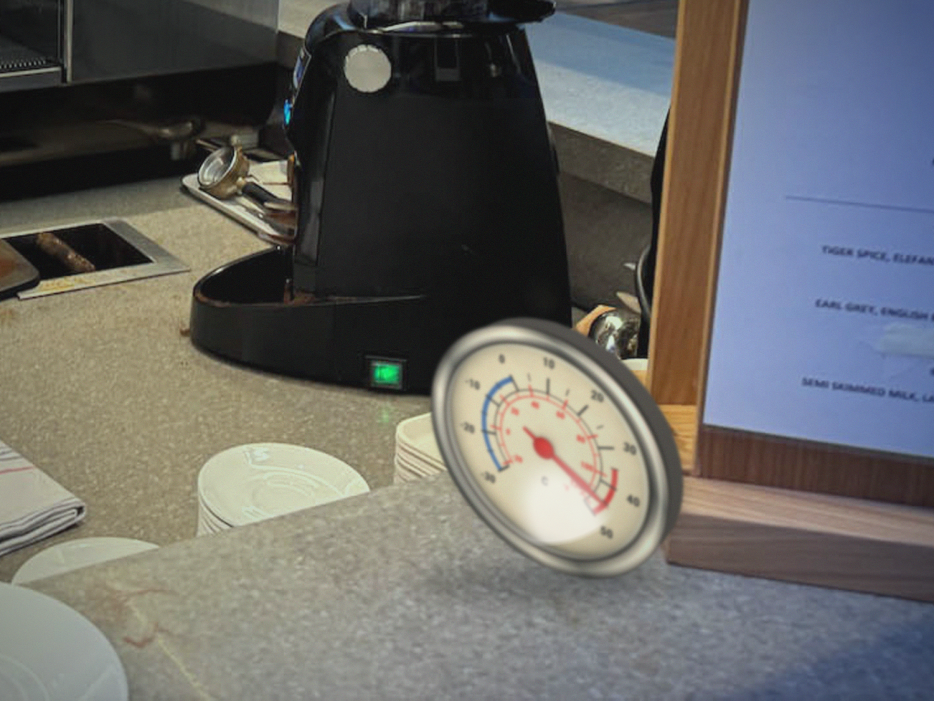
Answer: 45 °C
